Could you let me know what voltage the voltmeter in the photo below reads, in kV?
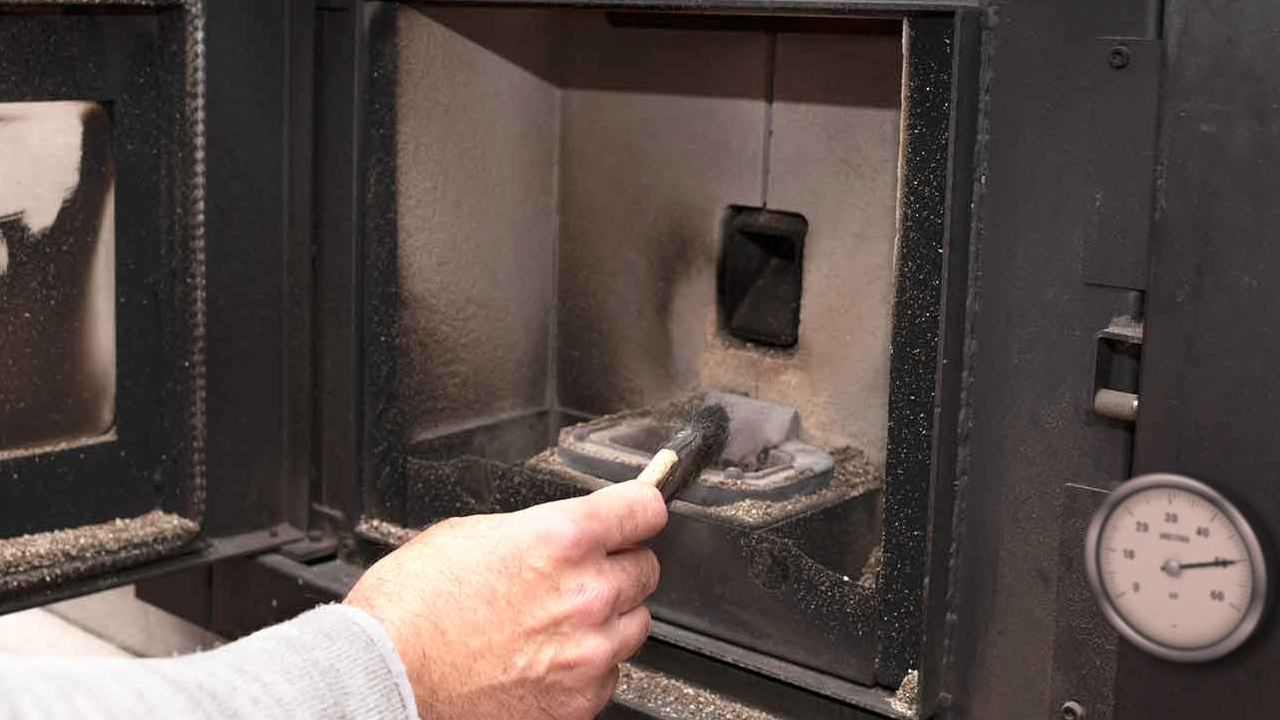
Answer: 50 kV
